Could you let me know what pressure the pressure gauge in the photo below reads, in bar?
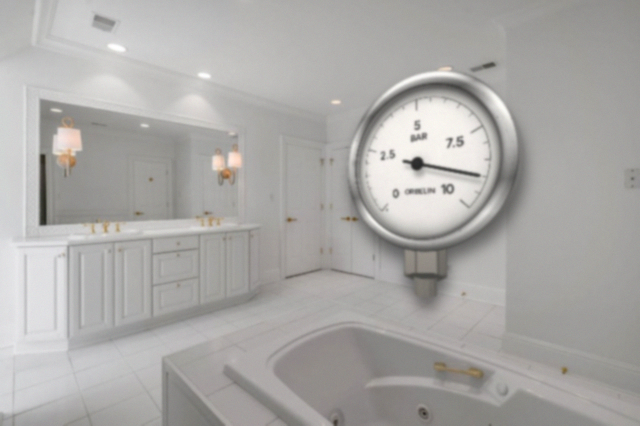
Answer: 9 bar
